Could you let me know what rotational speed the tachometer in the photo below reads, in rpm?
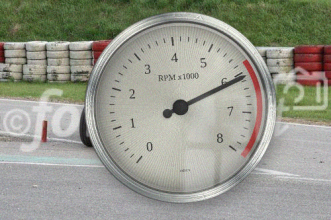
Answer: 6100 rpm
